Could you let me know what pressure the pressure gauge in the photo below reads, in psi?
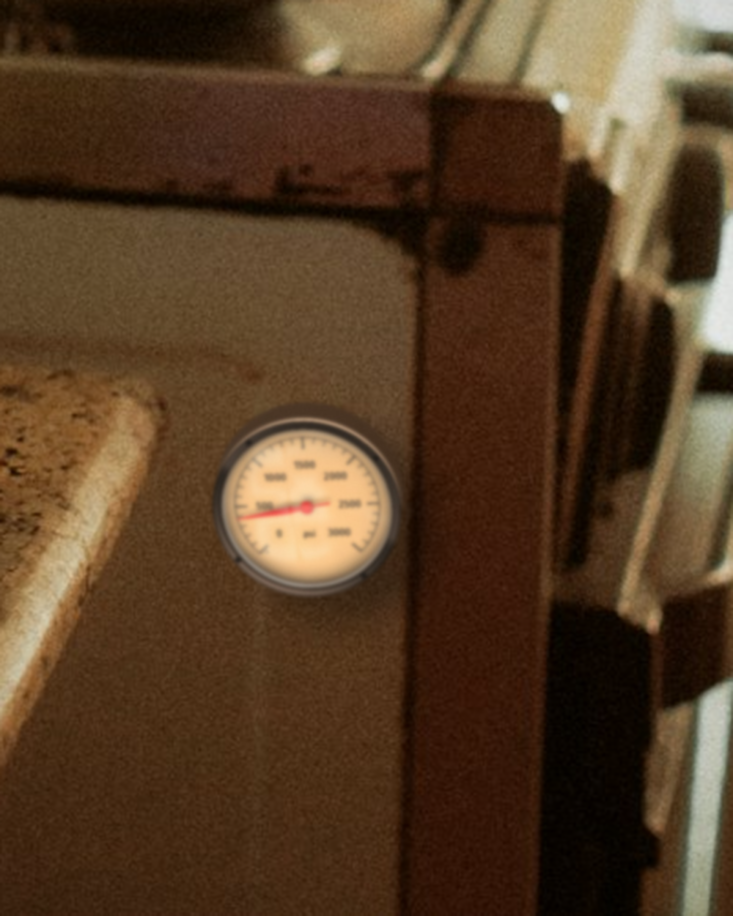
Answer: 400 psi
